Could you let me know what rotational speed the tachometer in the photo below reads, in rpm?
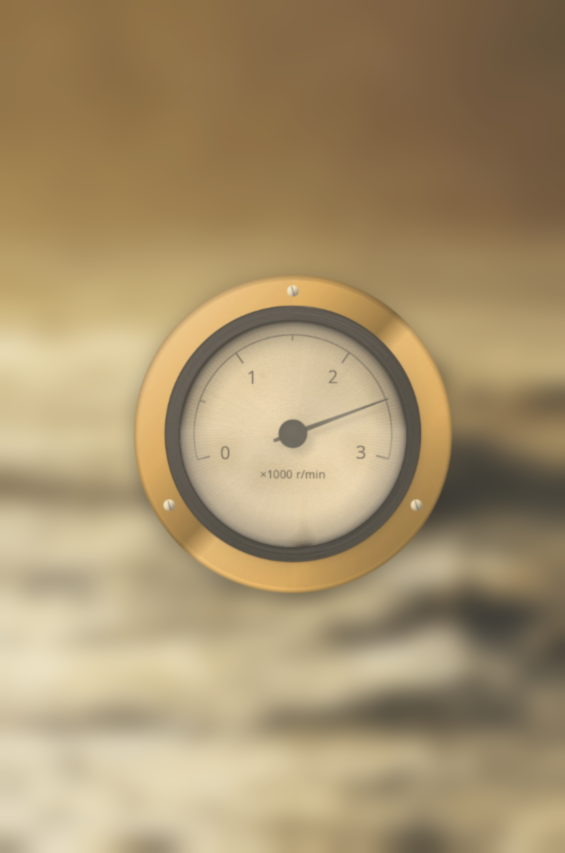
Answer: 2500 rpm
